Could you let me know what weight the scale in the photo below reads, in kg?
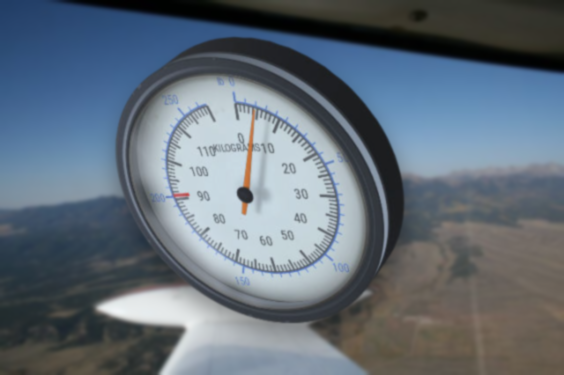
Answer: 5 kg
